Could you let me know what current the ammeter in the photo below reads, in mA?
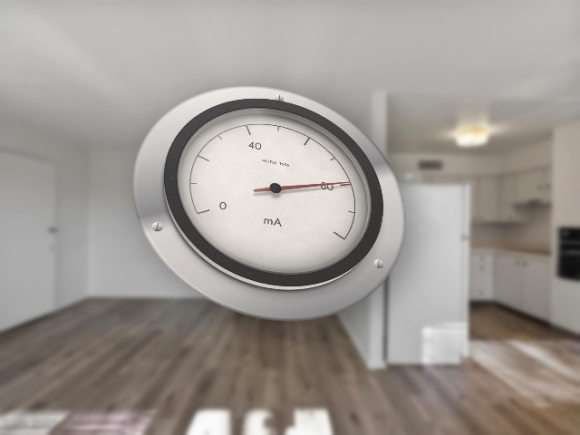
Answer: 80 mA
